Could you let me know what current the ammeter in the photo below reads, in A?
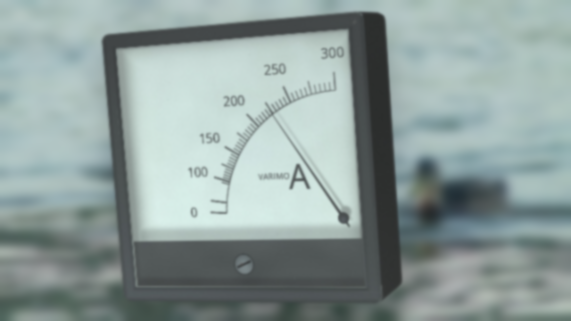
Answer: 225 A
